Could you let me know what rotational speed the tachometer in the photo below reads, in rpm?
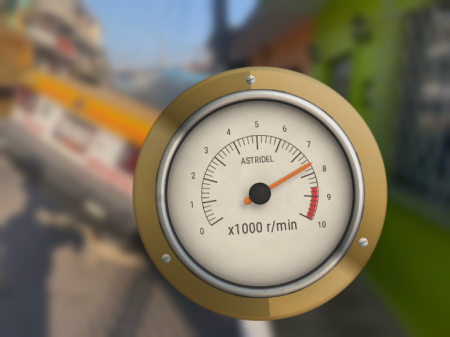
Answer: 7600 rpm
